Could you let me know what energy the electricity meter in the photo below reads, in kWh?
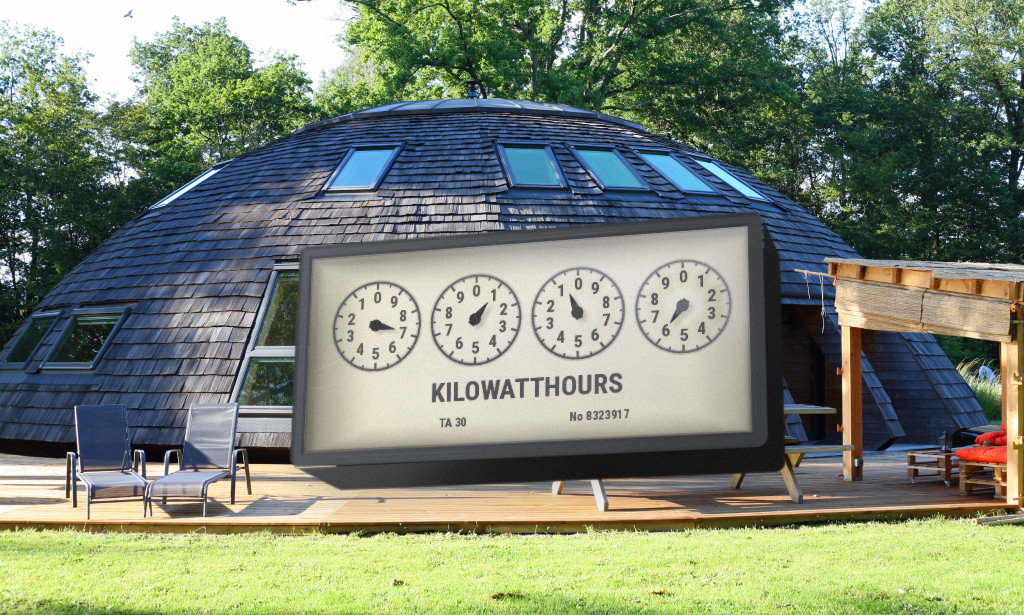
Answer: 7106 kWh
